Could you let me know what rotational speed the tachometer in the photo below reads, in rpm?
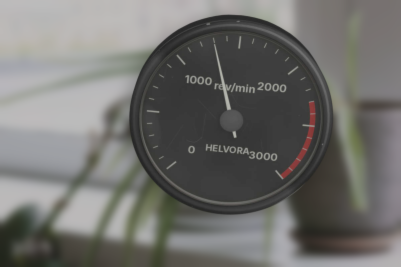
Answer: 1300 rpm
